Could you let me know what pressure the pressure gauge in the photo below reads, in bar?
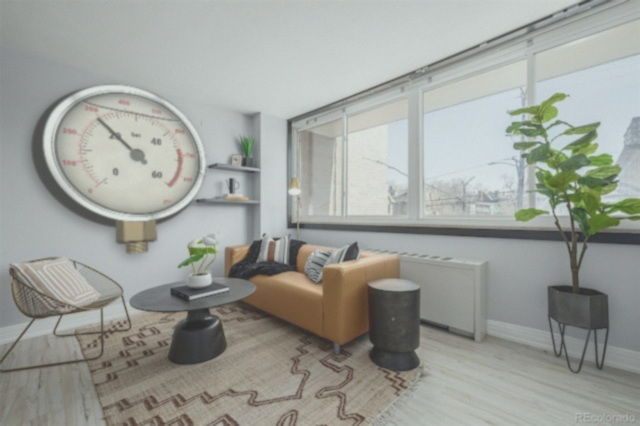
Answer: 20 bar
